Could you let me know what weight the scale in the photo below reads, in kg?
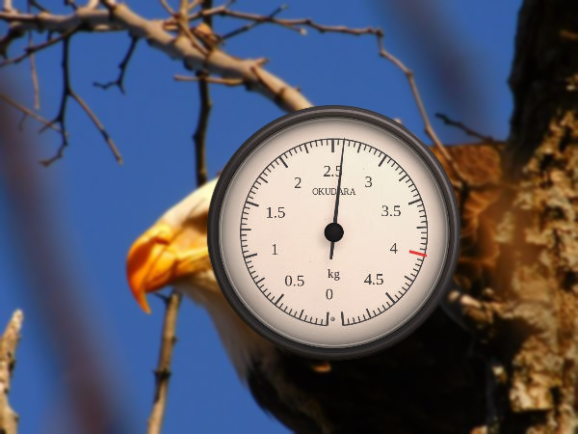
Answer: 2.6 kg
